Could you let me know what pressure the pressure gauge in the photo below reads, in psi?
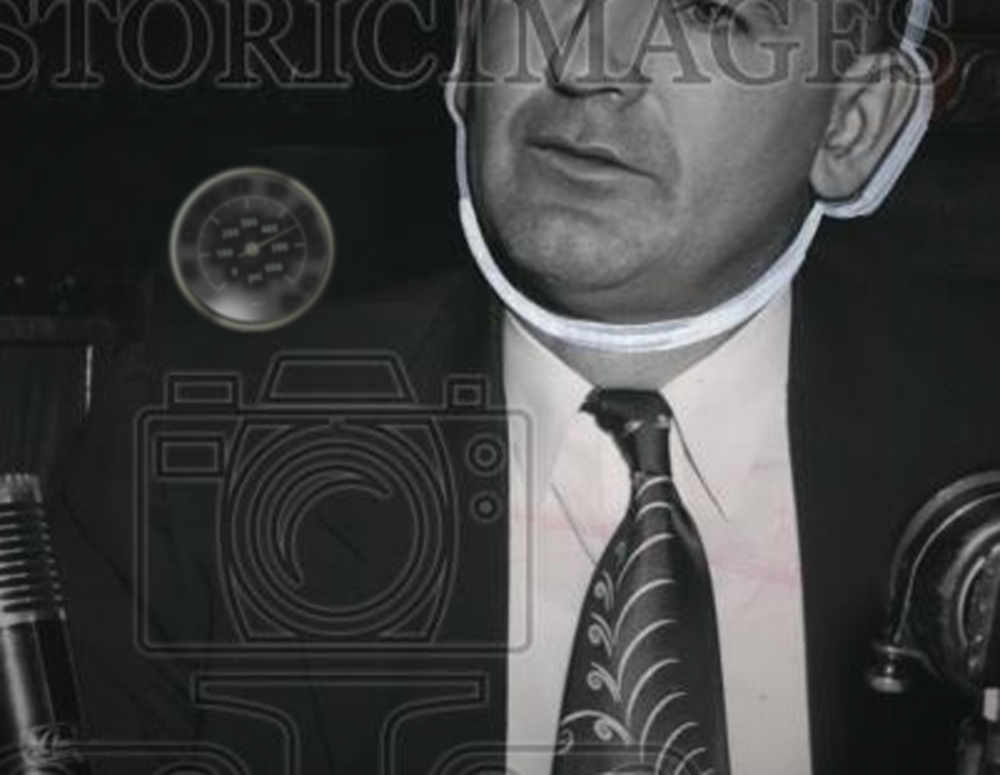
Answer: 450 psi
